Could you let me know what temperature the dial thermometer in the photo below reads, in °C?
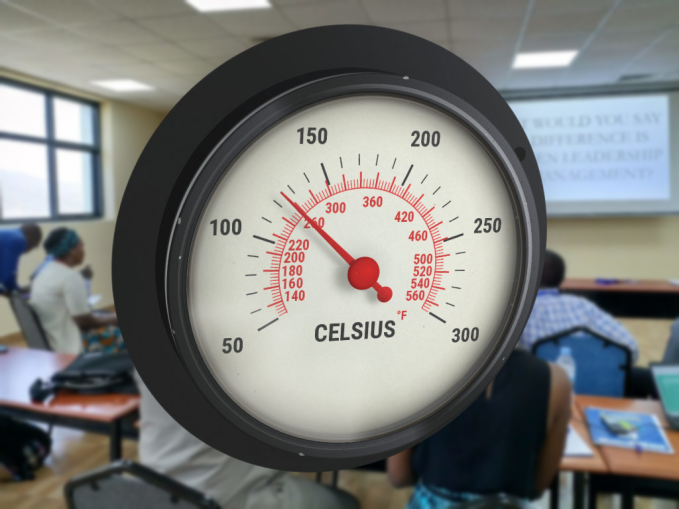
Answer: 125 °C
